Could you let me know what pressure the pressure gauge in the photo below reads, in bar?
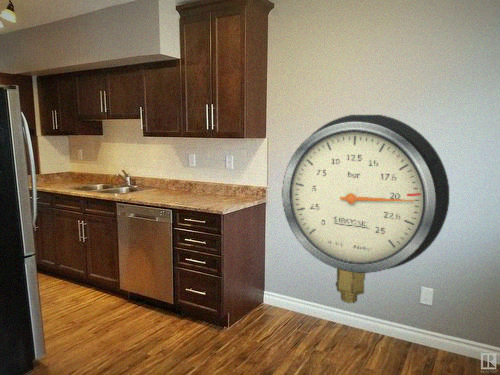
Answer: 20.5 bar
